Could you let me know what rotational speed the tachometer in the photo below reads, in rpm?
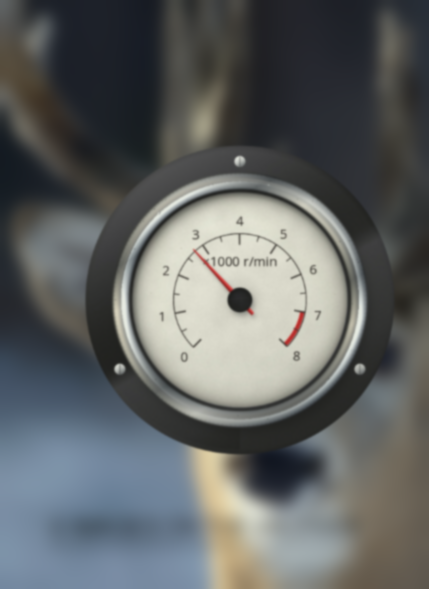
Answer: 2750 rpm
